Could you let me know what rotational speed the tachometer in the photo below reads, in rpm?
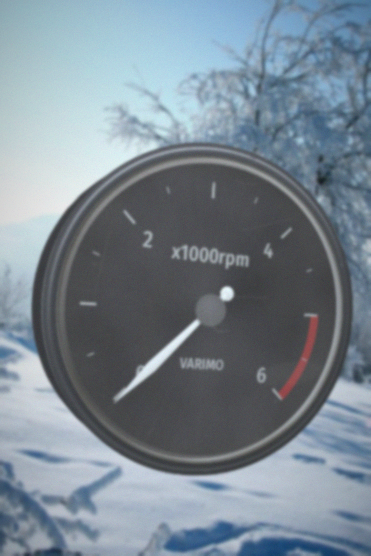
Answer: 0 rpm
